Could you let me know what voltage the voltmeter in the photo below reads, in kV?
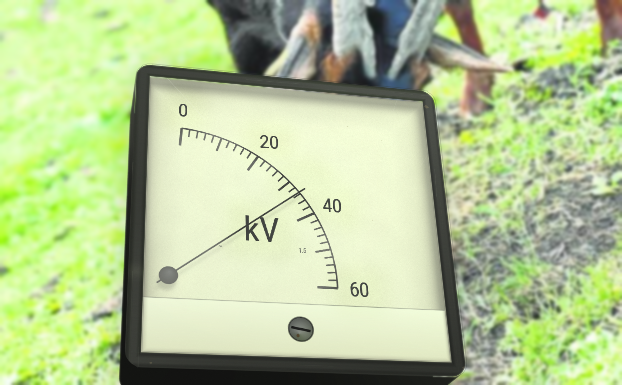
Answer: 34 kV
